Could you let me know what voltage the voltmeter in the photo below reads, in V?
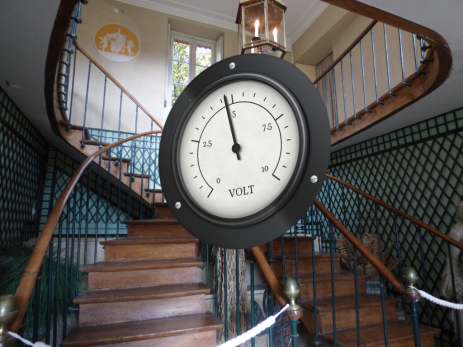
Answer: 4.75 V
